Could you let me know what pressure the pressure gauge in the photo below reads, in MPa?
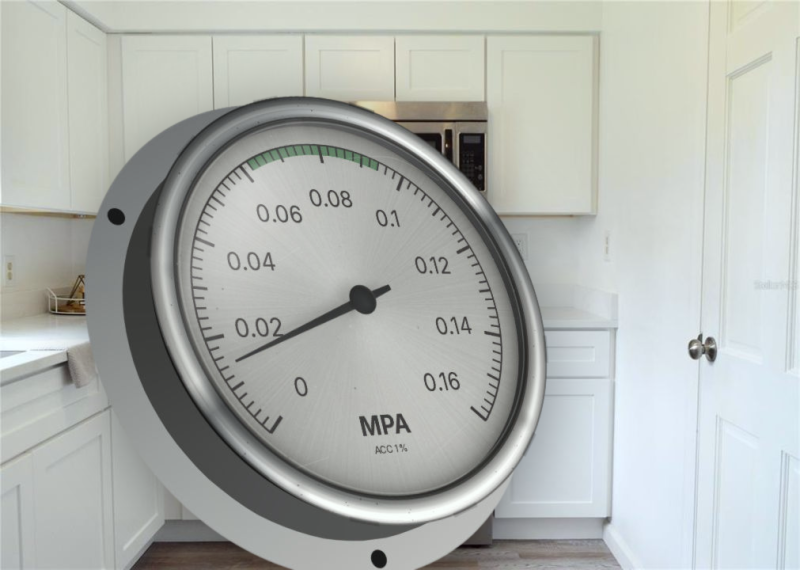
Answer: 0.014 MPa
